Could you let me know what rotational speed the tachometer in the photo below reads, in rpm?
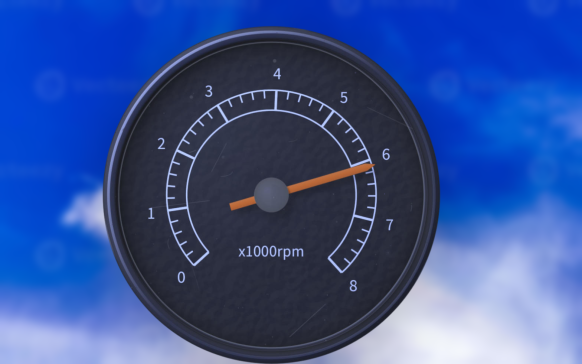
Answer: 6100 rpm
